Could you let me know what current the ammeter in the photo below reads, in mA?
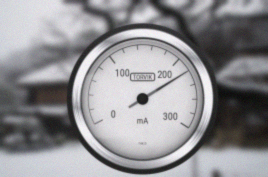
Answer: 220 mA
